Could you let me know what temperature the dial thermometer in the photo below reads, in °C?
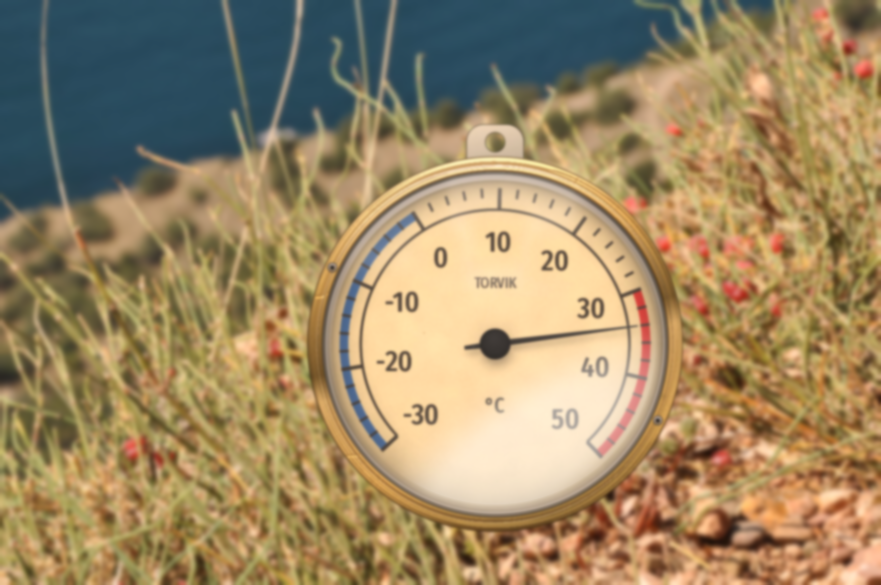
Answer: 34 °C
